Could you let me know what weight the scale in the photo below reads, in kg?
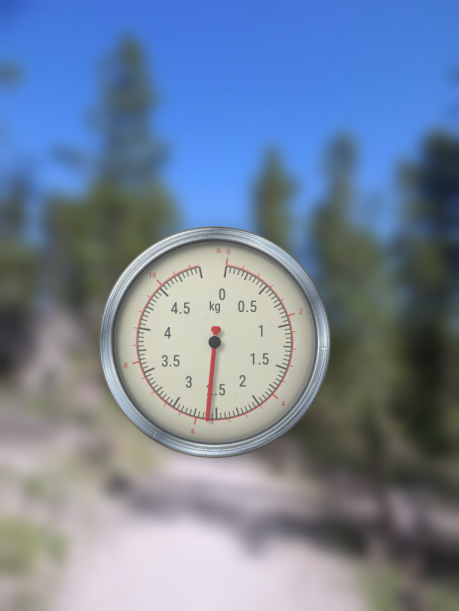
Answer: 2.6 kg
